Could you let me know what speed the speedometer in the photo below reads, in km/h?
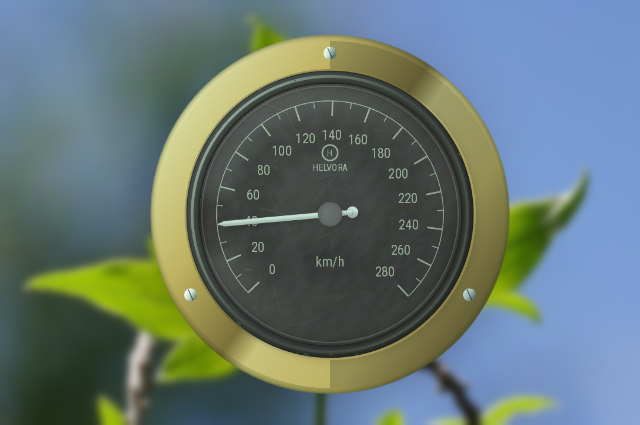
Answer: 40 km/h
